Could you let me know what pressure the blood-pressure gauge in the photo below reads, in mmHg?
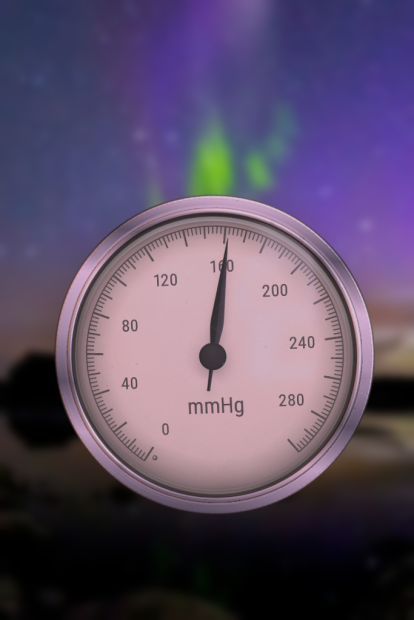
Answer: 162 mmHg
